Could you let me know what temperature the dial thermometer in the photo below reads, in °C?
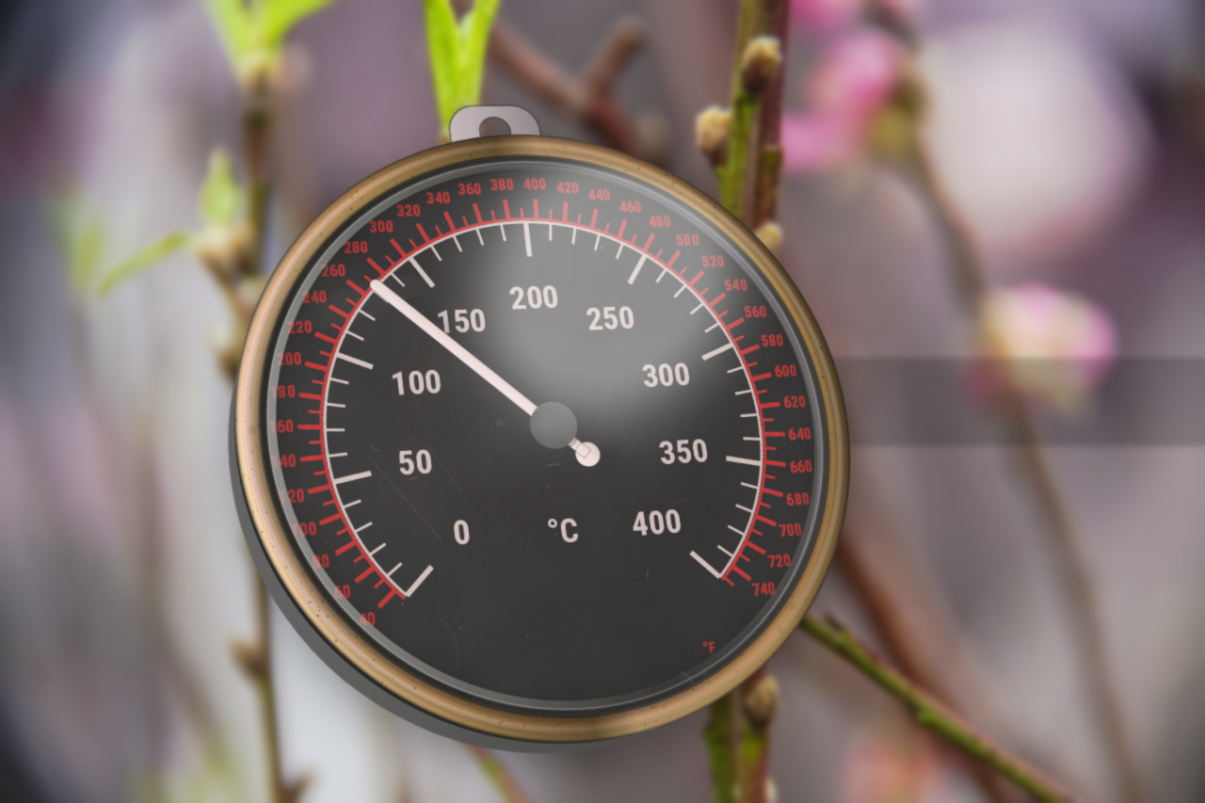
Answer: 130 °C
